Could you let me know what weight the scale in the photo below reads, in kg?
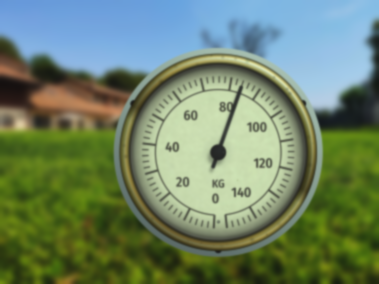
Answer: 84 kg
